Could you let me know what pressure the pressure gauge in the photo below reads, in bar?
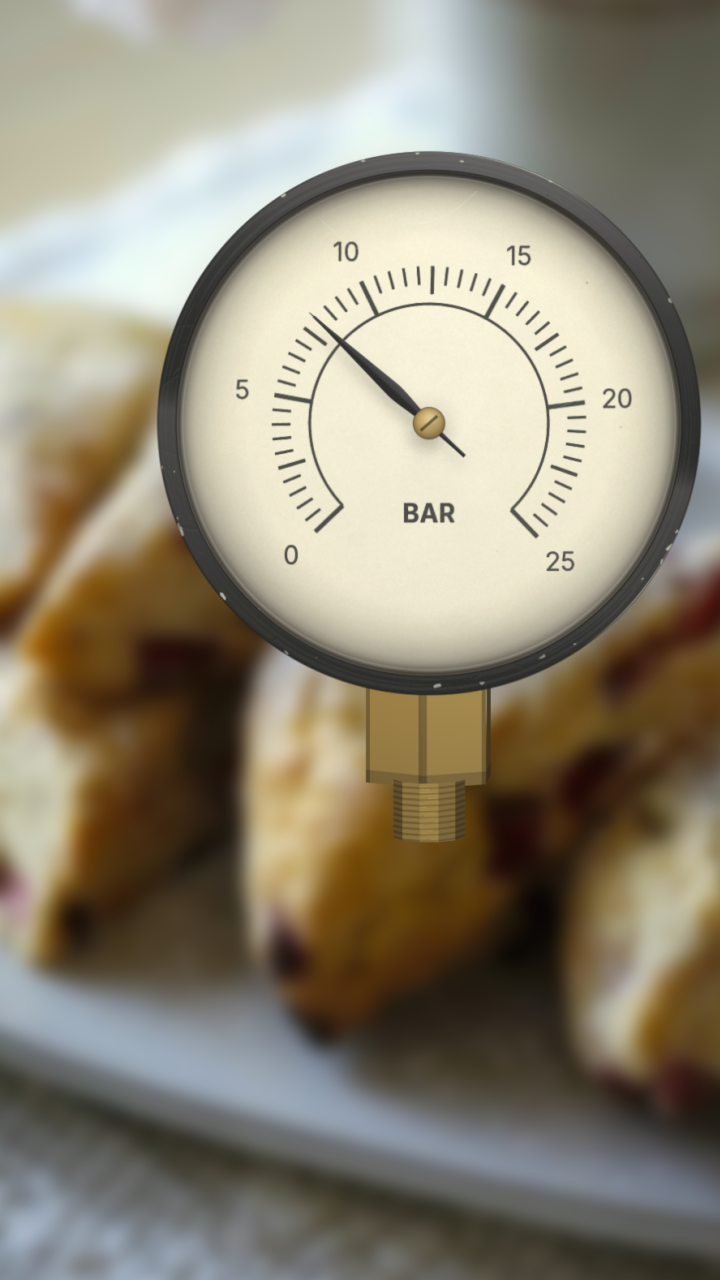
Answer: 8 bar
